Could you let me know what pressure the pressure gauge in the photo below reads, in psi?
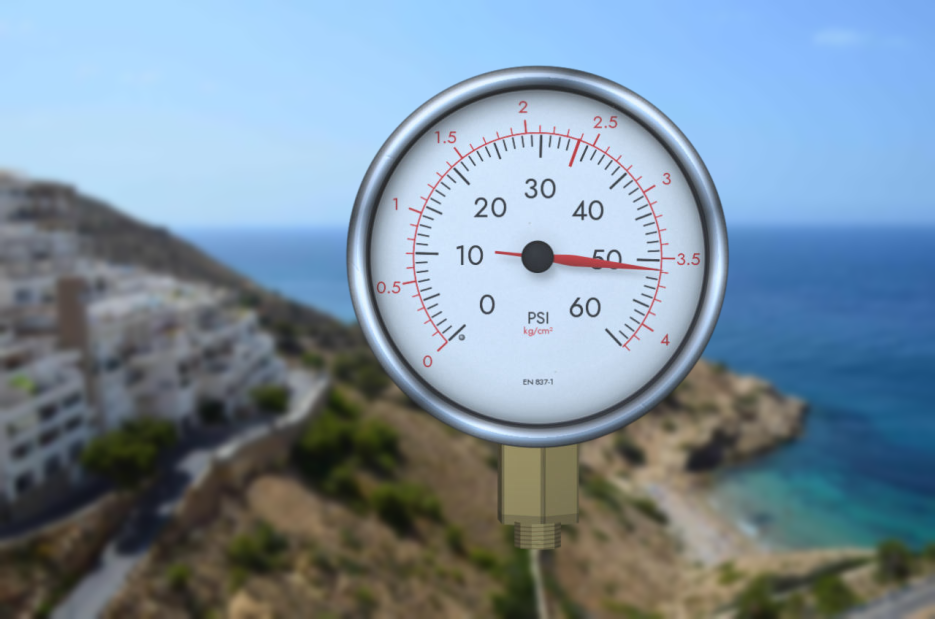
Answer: 51 psi
